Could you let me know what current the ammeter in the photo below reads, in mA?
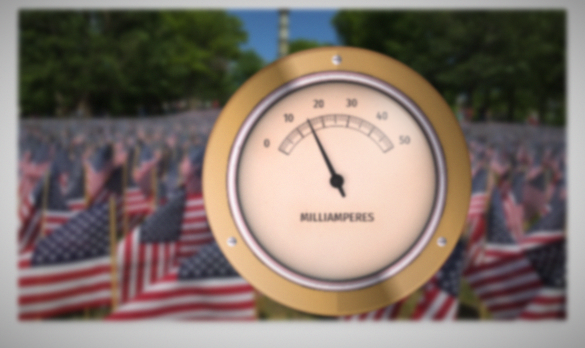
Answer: 15 mA
